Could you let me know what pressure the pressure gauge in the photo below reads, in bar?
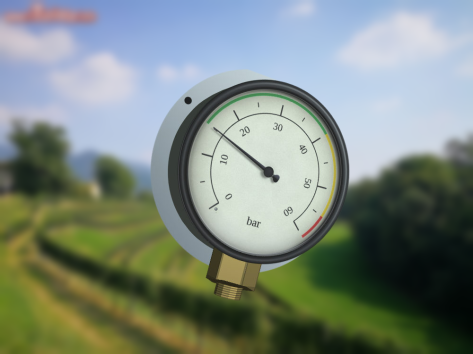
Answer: 15 bar
